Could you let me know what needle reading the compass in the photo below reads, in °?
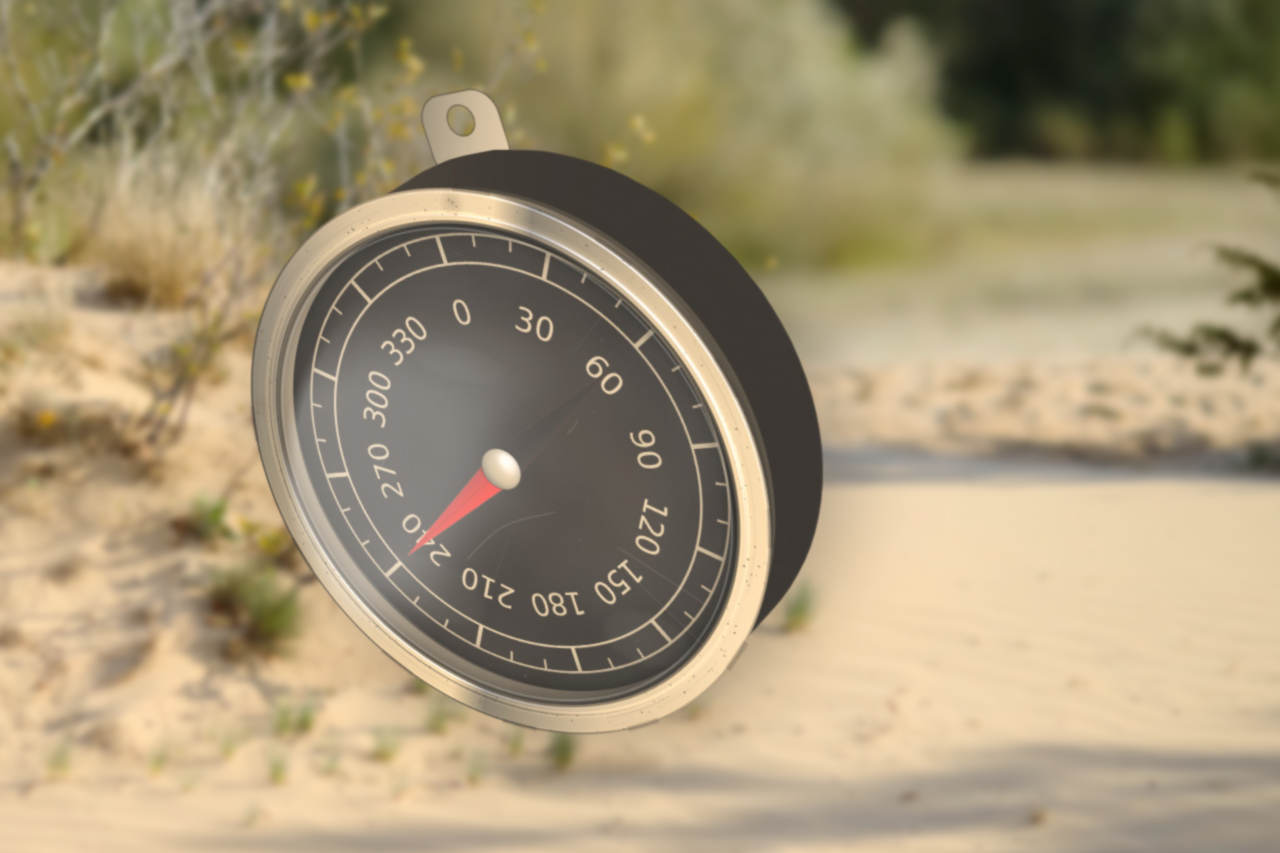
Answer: 240 °
